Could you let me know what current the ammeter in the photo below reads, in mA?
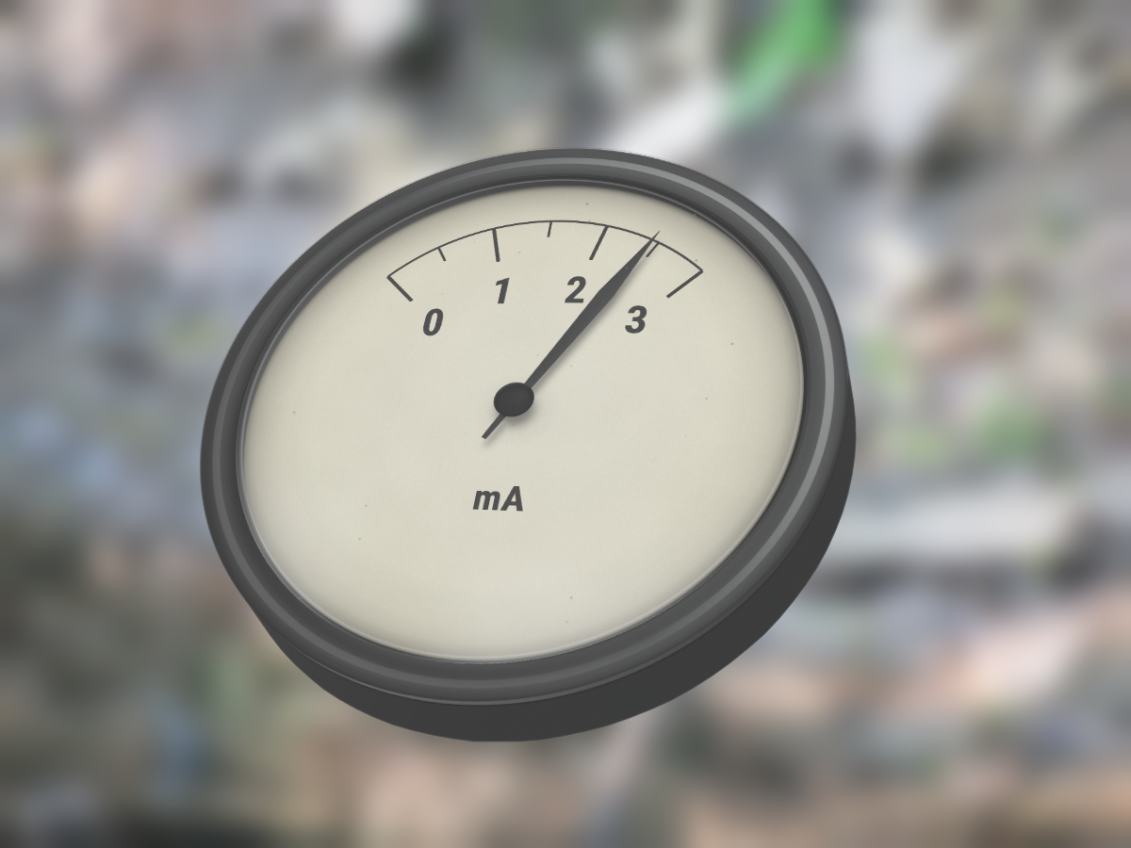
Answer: 2.5 mA
